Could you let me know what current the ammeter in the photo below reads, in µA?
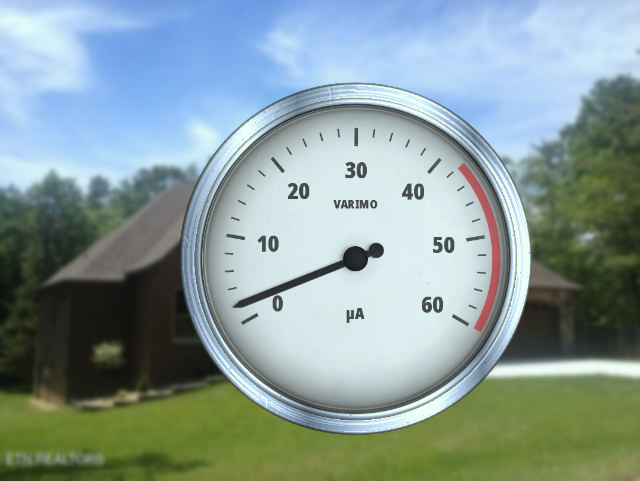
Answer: 2 µA
